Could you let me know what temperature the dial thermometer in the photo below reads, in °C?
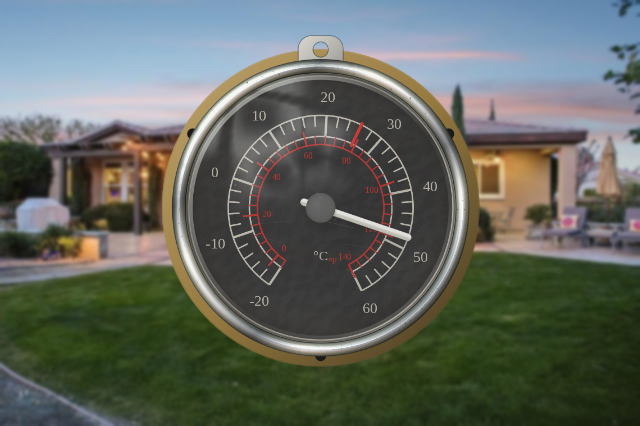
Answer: 48 °C
